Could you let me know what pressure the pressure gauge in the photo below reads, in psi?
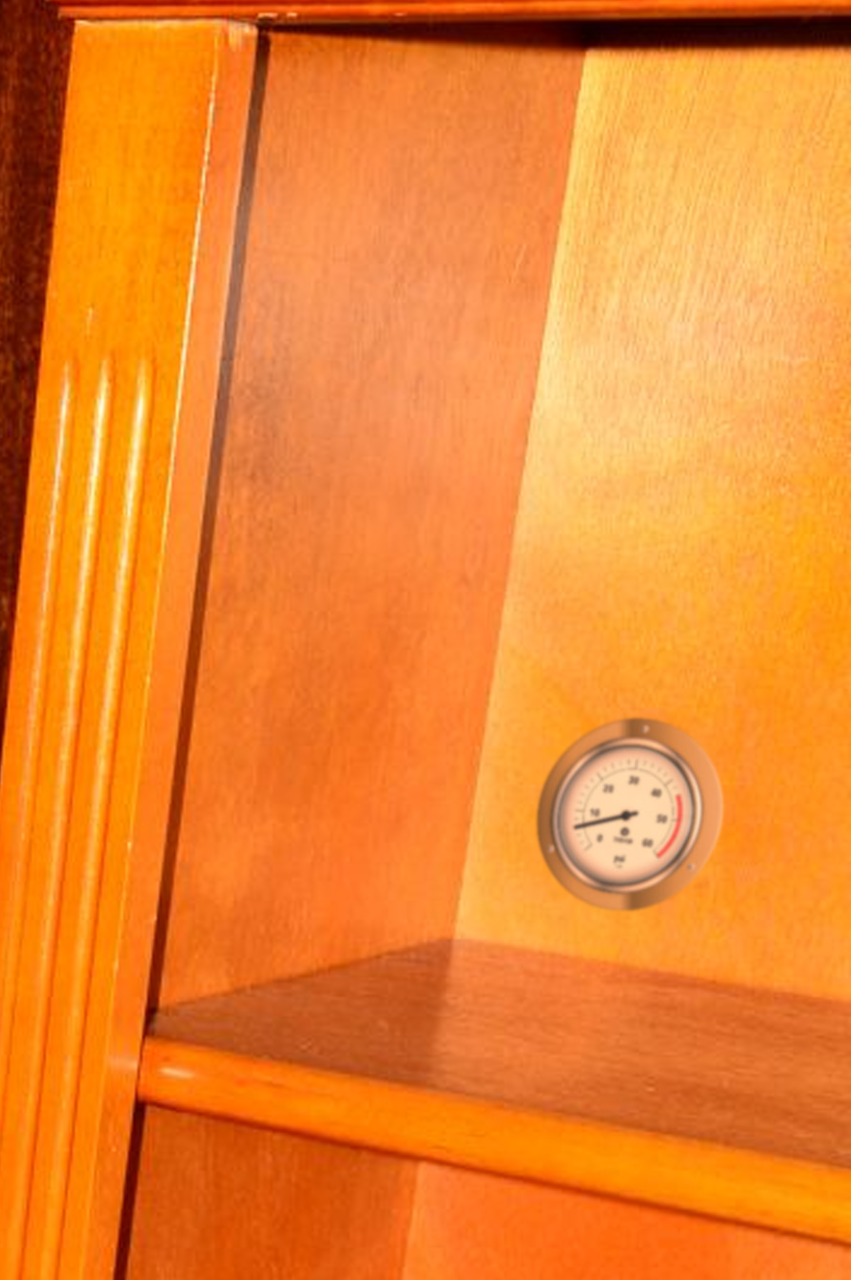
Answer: 6 psi
